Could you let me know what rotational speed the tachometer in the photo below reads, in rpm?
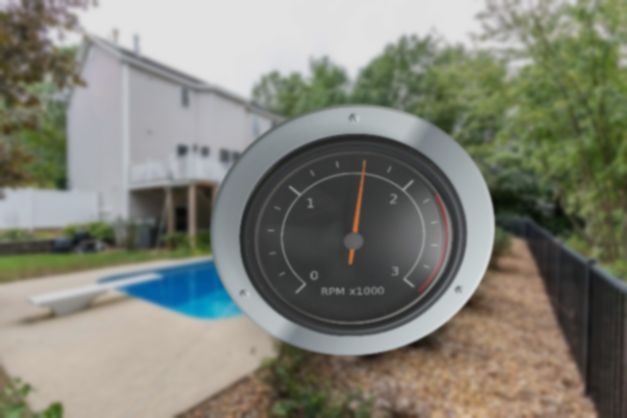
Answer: 1600 rpm
